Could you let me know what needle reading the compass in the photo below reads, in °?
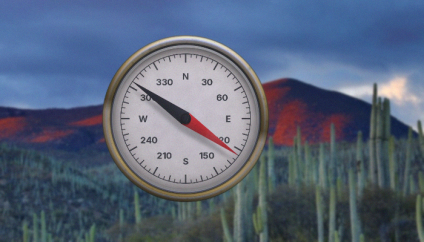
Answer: 125 °
